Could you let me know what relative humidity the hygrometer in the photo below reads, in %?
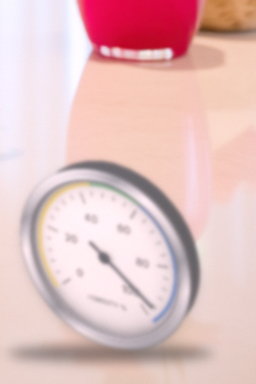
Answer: 96 %
